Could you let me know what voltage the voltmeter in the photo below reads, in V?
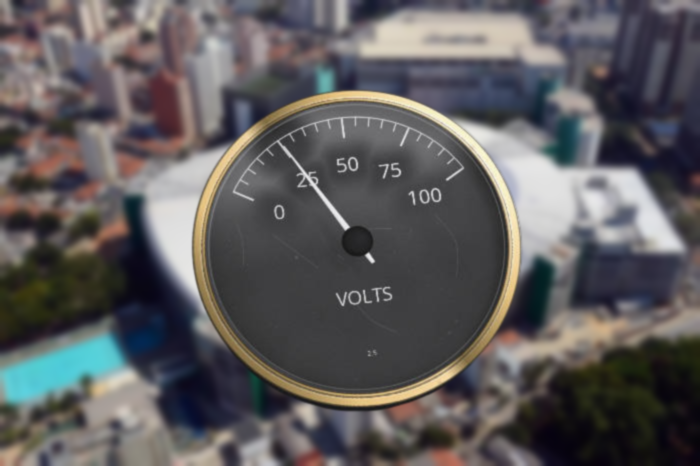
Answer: 25 V
